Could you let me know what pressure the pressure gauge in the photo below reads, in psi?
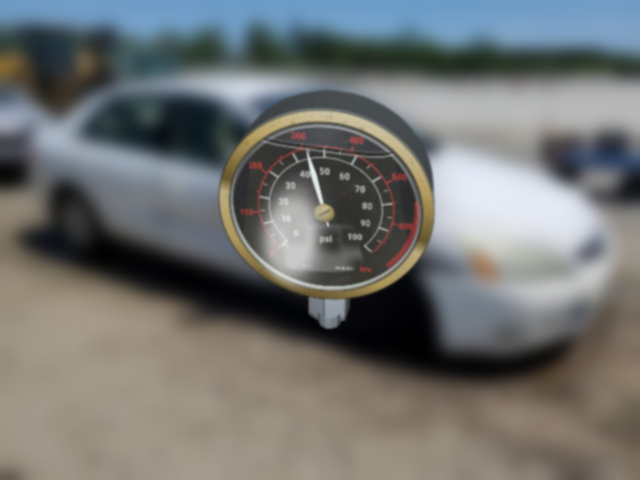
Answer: 45 psi
